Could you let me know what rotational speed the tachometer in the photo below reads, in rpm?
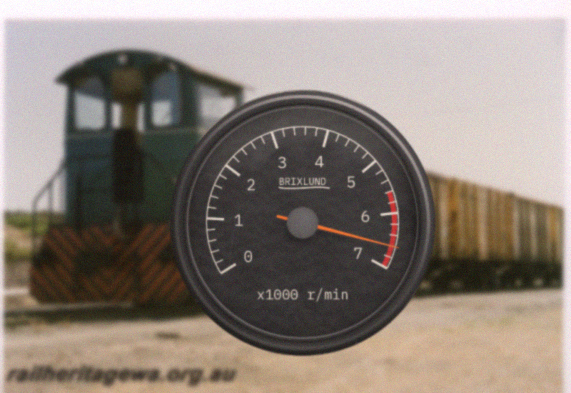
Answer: 6600 rpm
